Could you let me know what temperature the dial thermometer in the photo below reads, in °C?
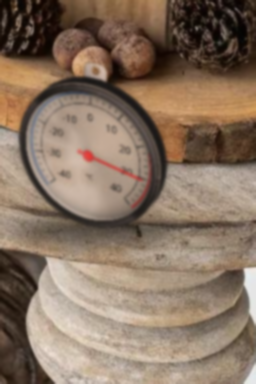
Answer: 30 °C
